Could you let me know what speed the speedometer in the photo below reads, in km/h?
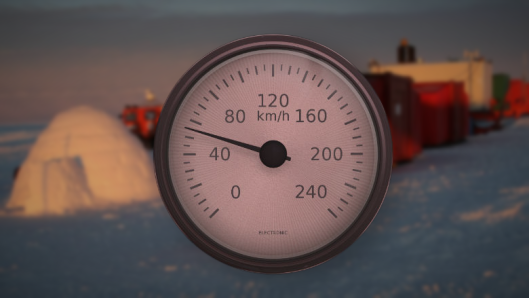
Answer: 55 km/h
